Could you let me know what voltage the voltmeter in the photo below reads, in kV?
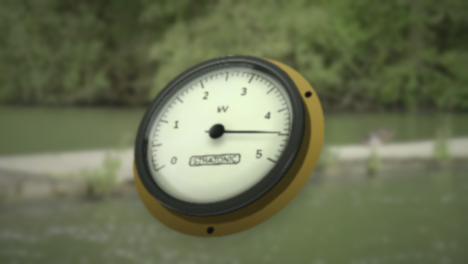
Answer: 4.5 kV
